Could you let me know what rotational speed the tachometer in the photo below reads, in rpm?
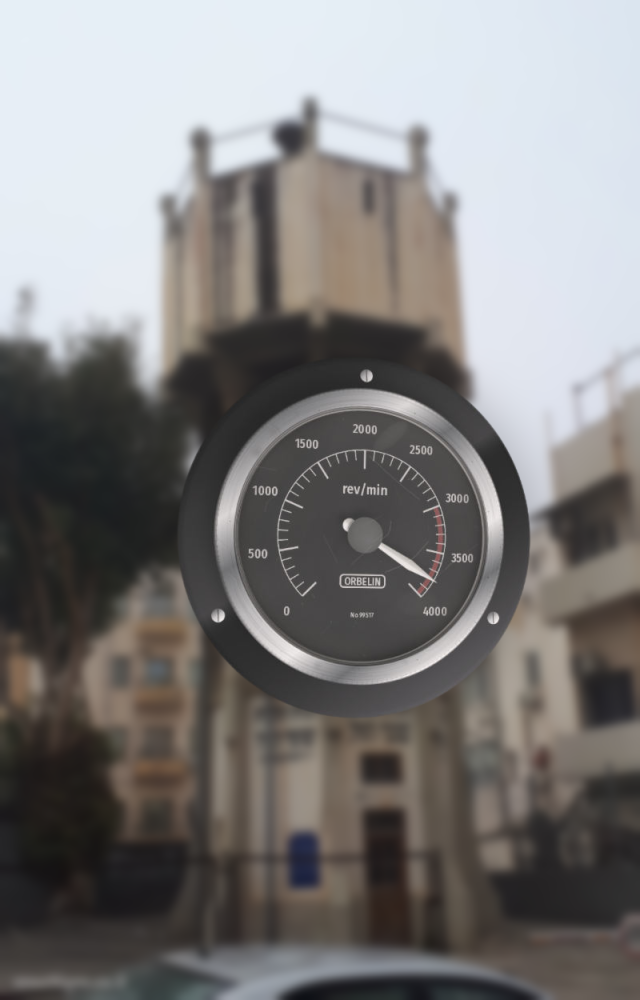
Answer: 3800 rpm
